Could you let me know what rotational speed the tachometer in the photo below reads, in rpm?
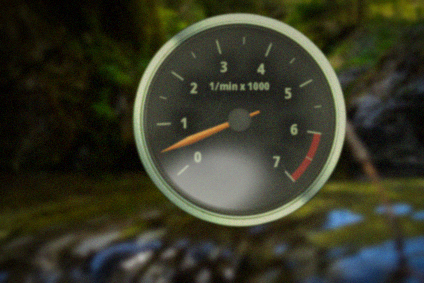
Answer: 500 rpm
